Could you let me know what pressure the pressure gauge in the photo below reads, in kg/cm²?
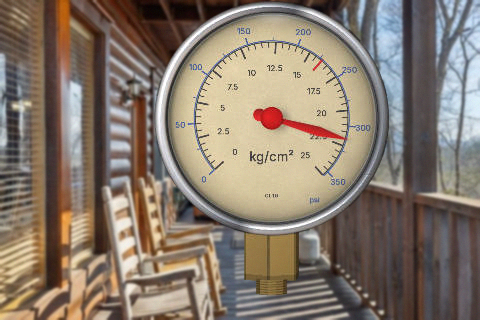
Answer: 22 kg/cm²
